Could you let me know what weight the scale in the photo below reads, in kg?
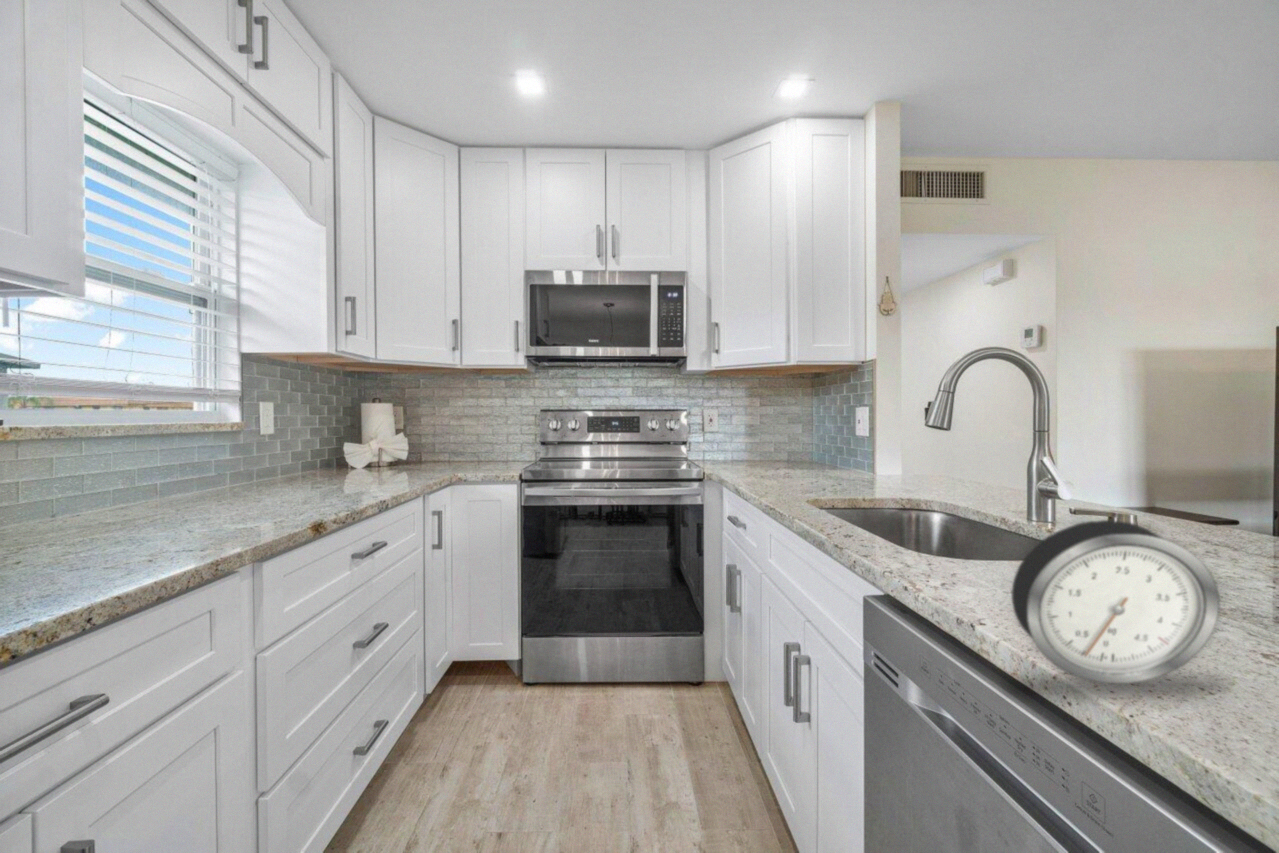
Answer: 0.25 kg
